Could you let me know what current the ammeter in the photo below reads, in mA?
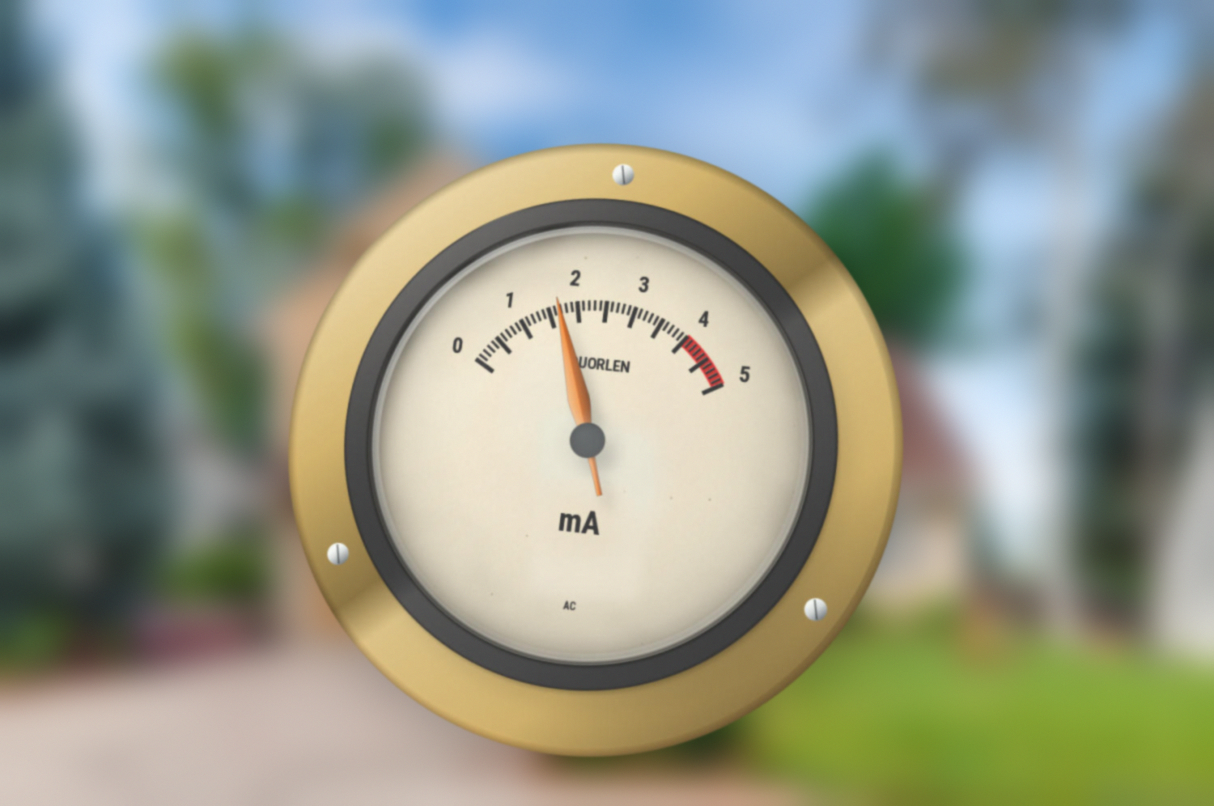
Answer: 1.7 mA
